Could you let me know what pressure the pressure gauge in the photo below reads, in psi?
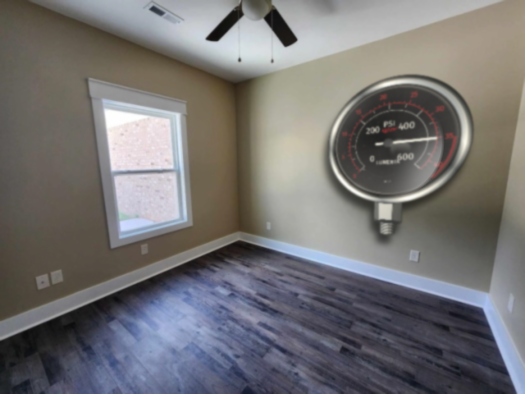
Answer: 500 psi
